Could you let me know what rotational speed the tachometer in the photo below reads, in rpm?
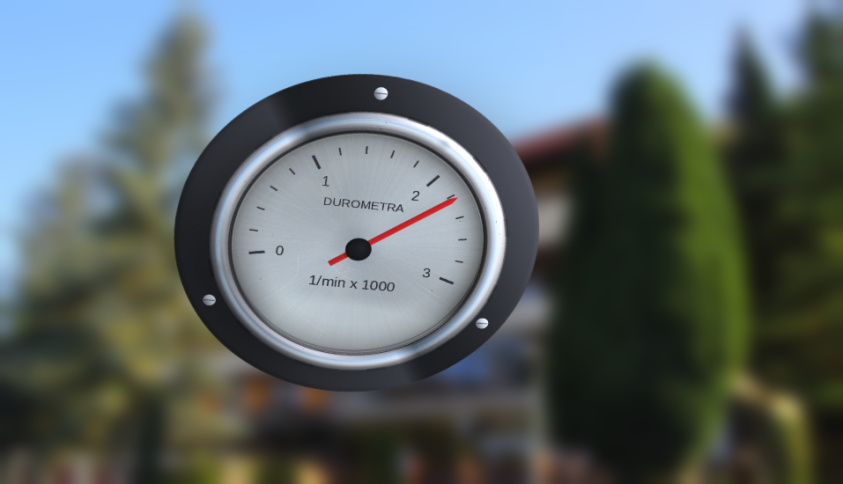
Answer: 2200 rpm
